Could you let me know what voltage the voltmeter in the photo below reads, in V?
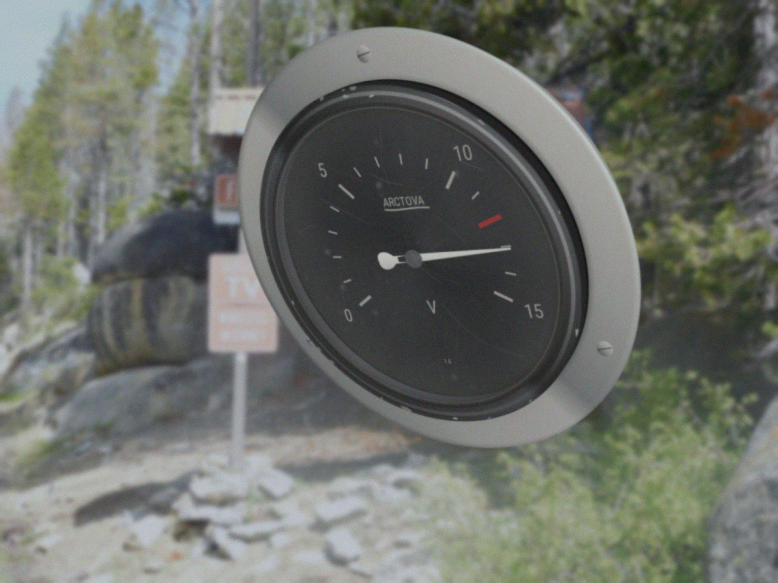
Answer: 13 V
